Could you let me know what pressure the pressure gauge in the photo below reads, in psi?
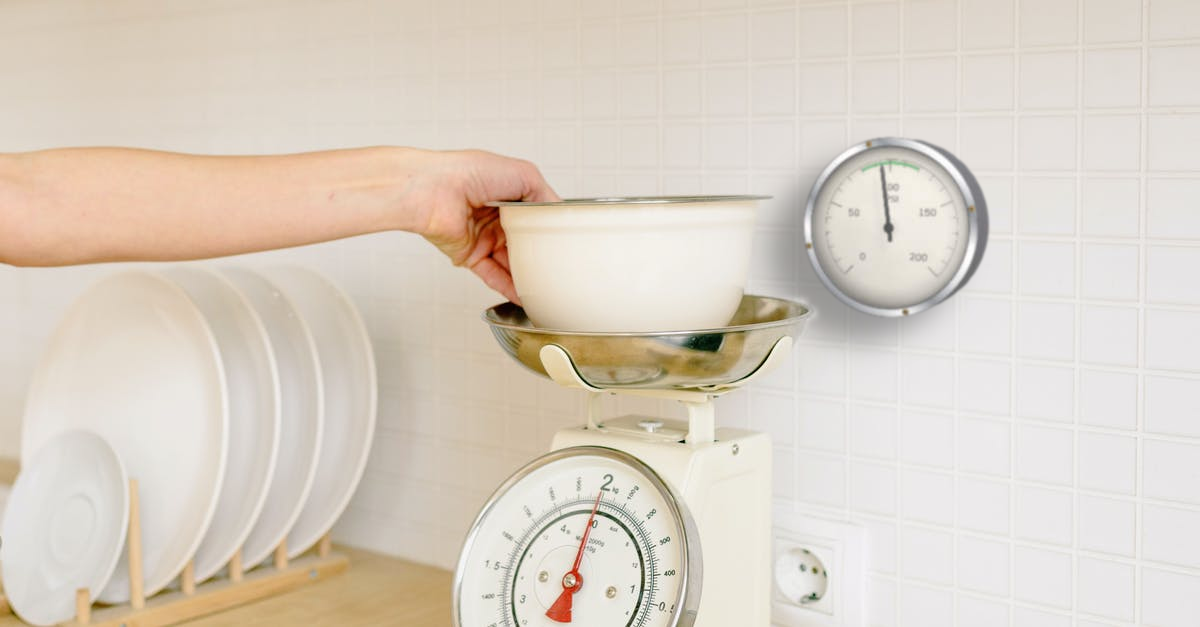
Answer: 95 psi
